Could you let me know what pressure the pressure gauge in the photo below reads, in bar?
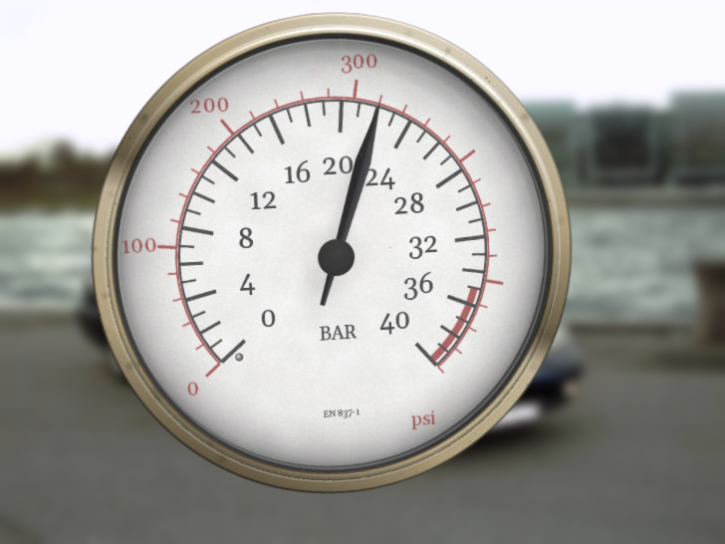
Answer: 22 bar
